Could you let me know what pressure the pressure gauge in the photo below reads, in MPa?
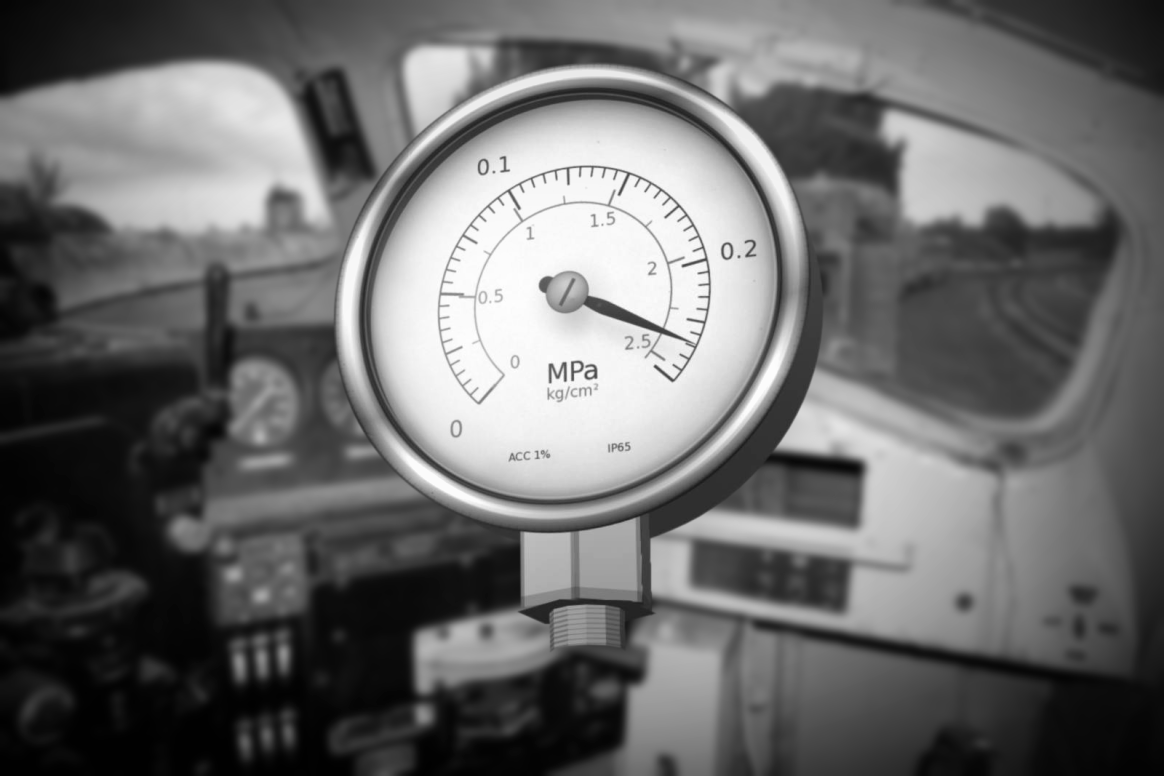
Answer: 0.235 MPa
